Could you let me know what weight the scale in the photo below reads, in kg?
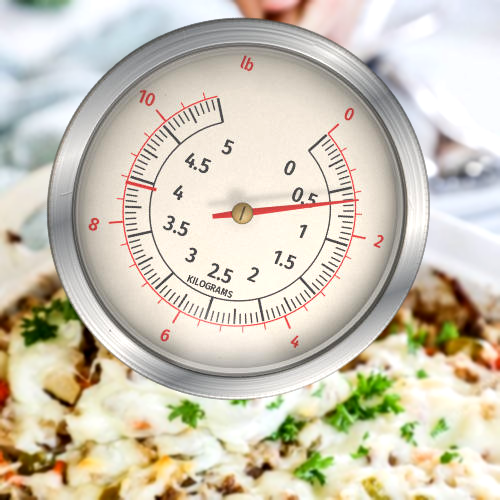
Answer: 0.6 kg
